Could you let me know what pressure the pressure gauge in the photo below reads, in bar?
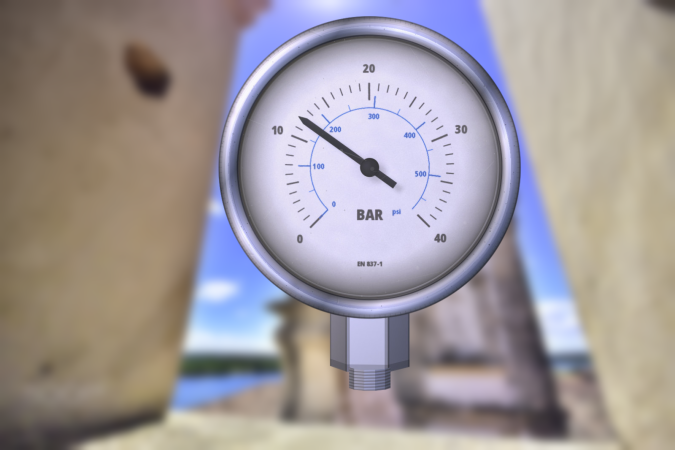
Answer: 12 bar
